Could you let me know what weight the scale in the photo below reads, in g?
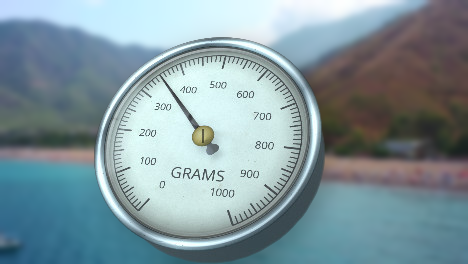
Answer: 350 g
